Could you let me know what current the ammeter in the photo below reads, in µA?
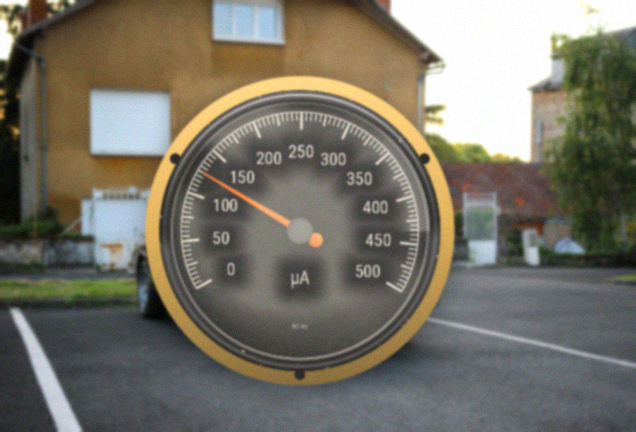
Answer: 125 µA
